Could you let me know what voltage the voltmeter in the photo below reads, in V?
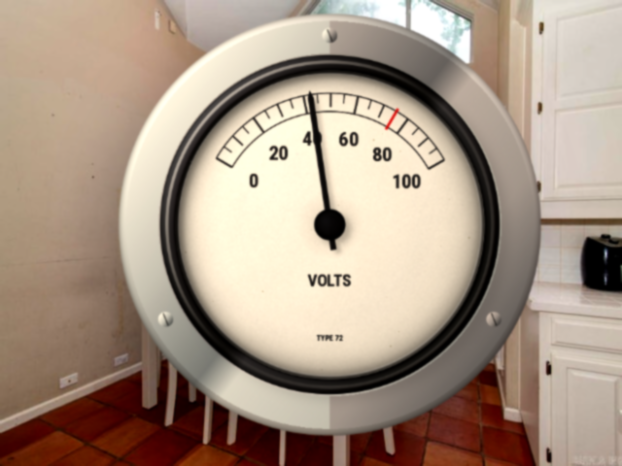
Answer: 42.5 V
